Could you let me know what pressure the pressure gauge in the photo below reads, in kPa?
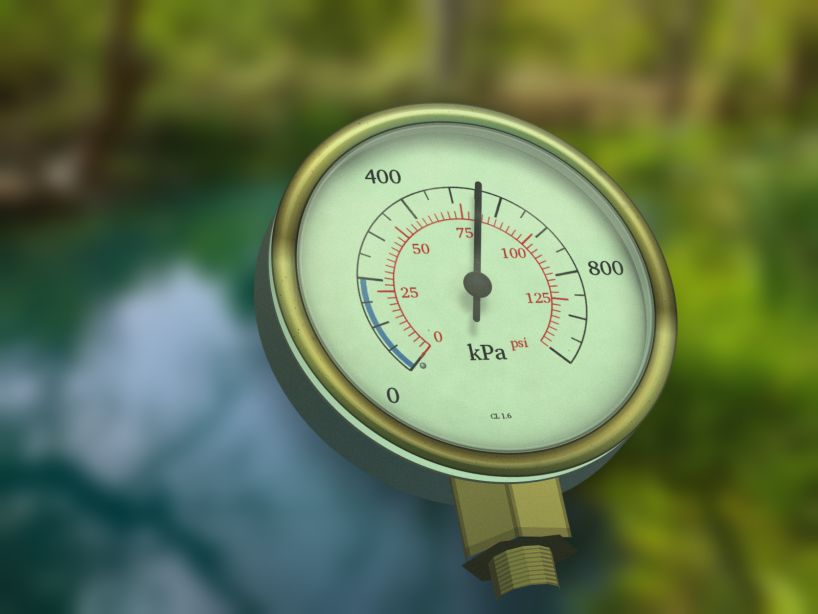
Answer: 550 kPa
